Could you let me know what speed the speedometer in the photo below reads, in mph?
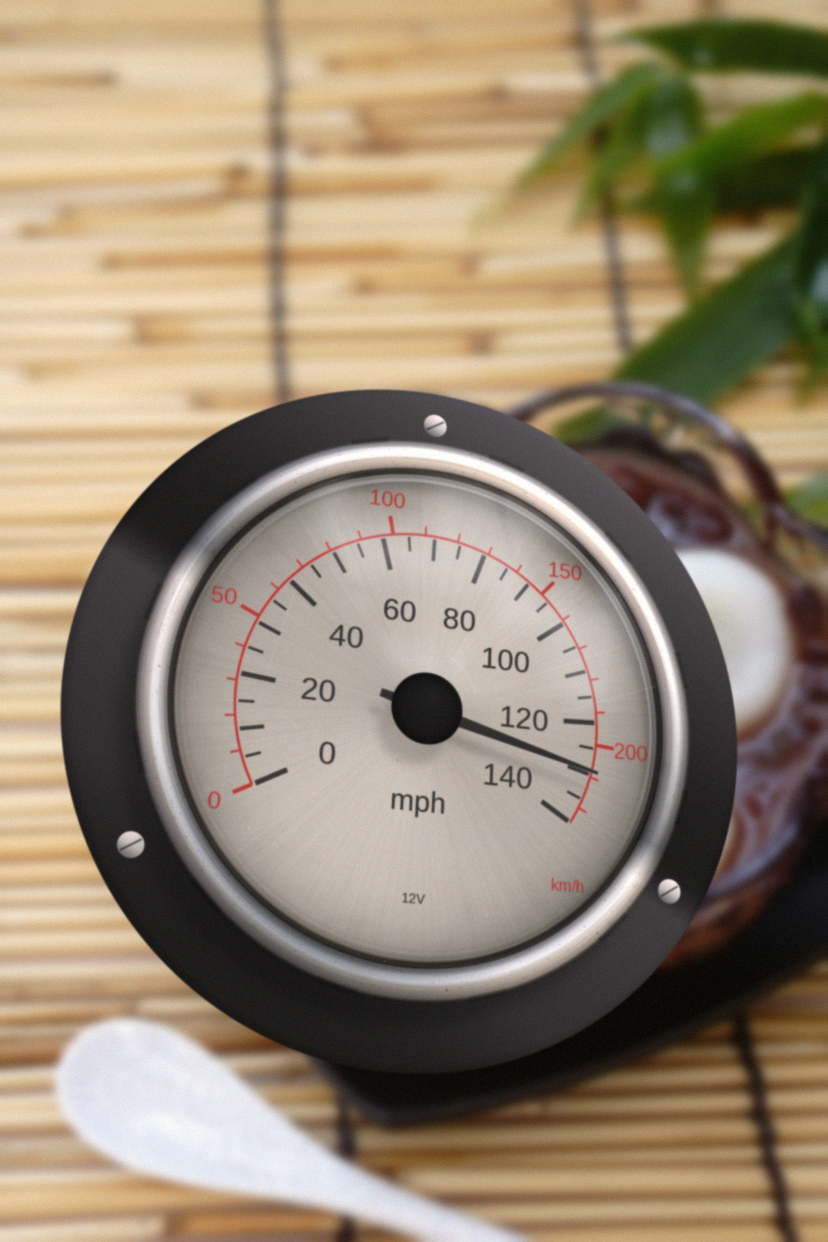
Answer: 130 mph
